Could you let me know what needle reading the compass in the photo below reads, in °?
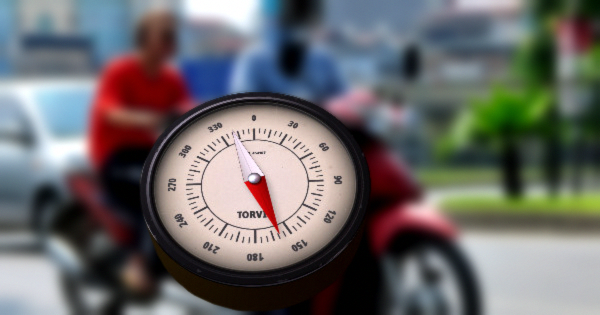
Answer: 160 °
